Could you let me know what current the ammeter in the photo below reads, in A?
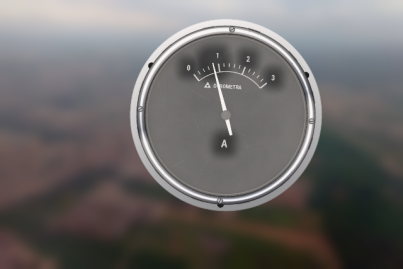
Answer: 0.8 A
